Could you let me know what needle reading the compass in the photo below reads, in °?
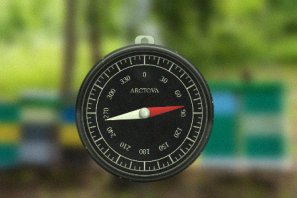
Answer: 80 °
